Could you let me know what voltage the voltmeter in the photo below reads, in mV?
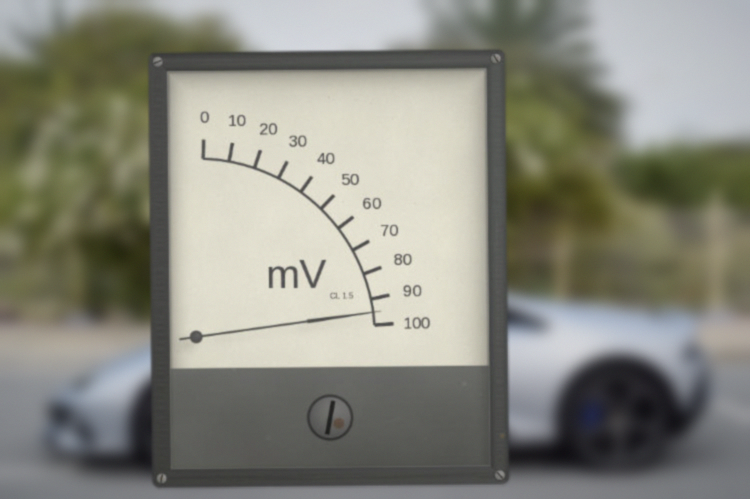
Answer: 95 mV
